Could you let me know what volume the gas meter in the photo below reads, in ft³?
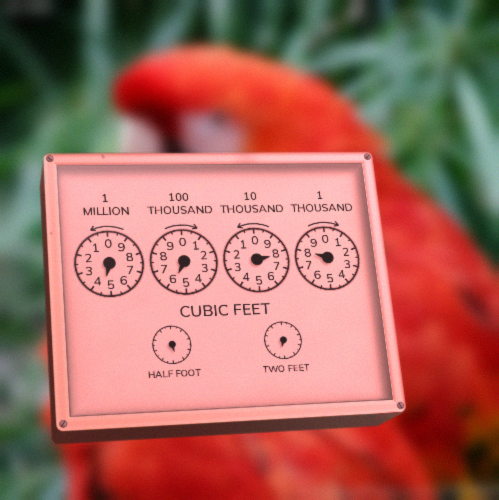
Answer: 457800 ft³
